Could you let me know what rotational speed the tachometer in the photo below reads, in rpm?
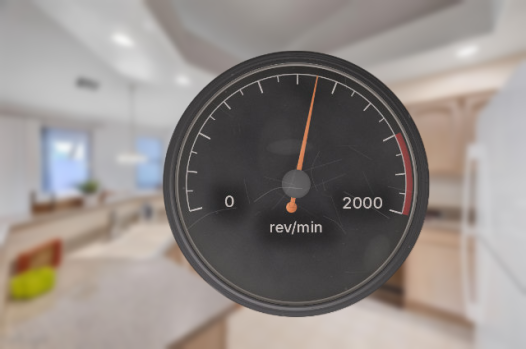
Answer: 1100 rpm
